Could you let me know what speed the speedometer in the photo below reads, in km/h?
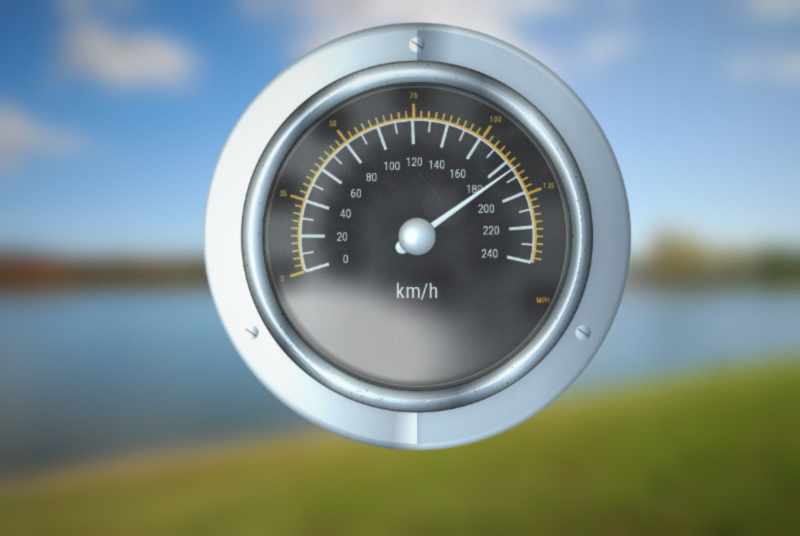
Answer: 185 km/h
